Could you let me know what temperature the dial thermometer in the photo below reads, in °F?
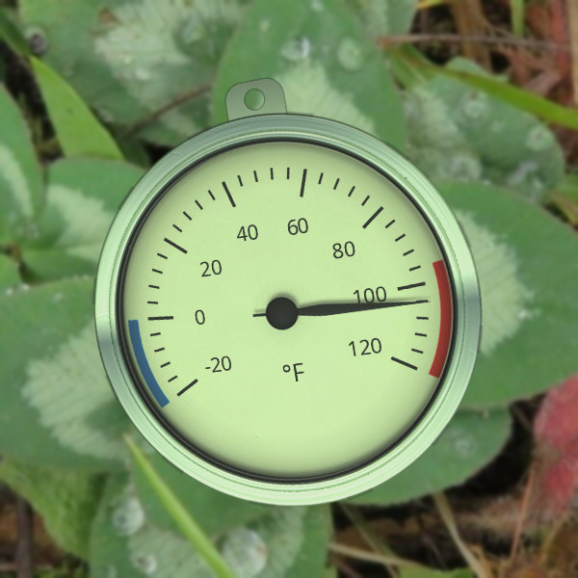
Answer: 104 °F
